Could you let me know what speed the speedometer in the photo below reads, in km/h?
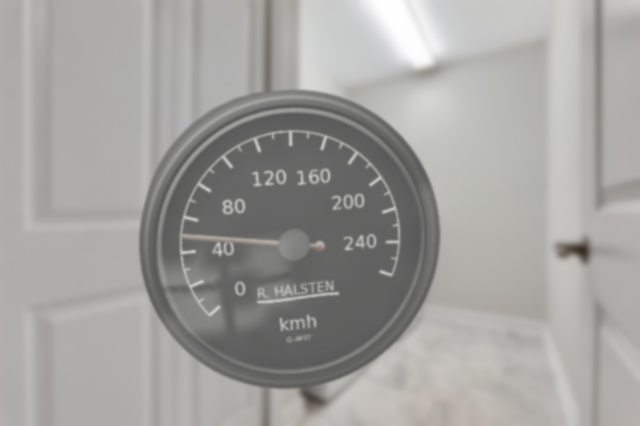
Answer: 50 km/h
